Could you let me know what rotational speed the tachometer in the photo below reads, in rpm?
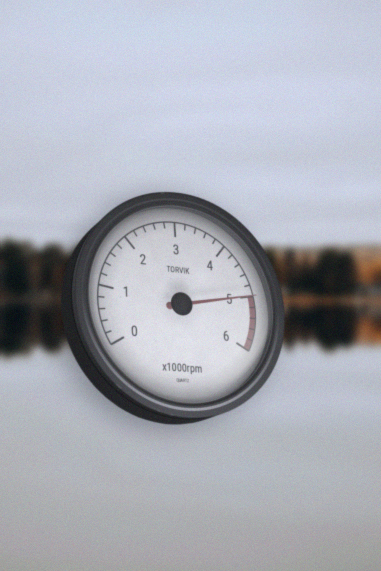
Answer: 5000 rpm
